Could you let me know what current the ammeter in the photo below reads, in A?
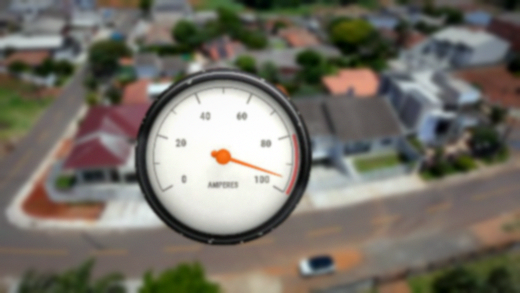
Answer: 95 A
